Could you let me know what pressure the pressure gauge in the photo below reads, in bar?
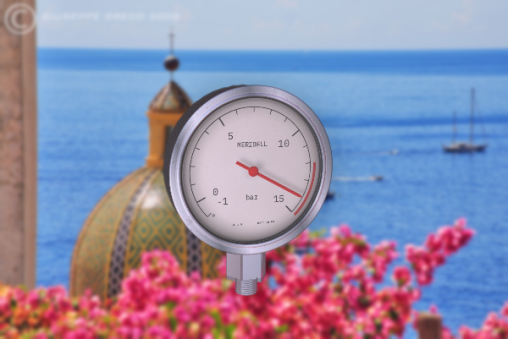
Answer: 14 bar
